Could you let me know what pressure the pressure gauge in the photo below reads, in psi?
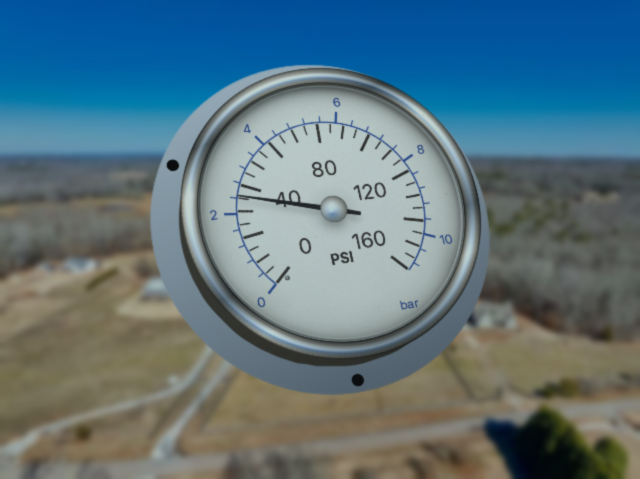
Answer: 35 psi
